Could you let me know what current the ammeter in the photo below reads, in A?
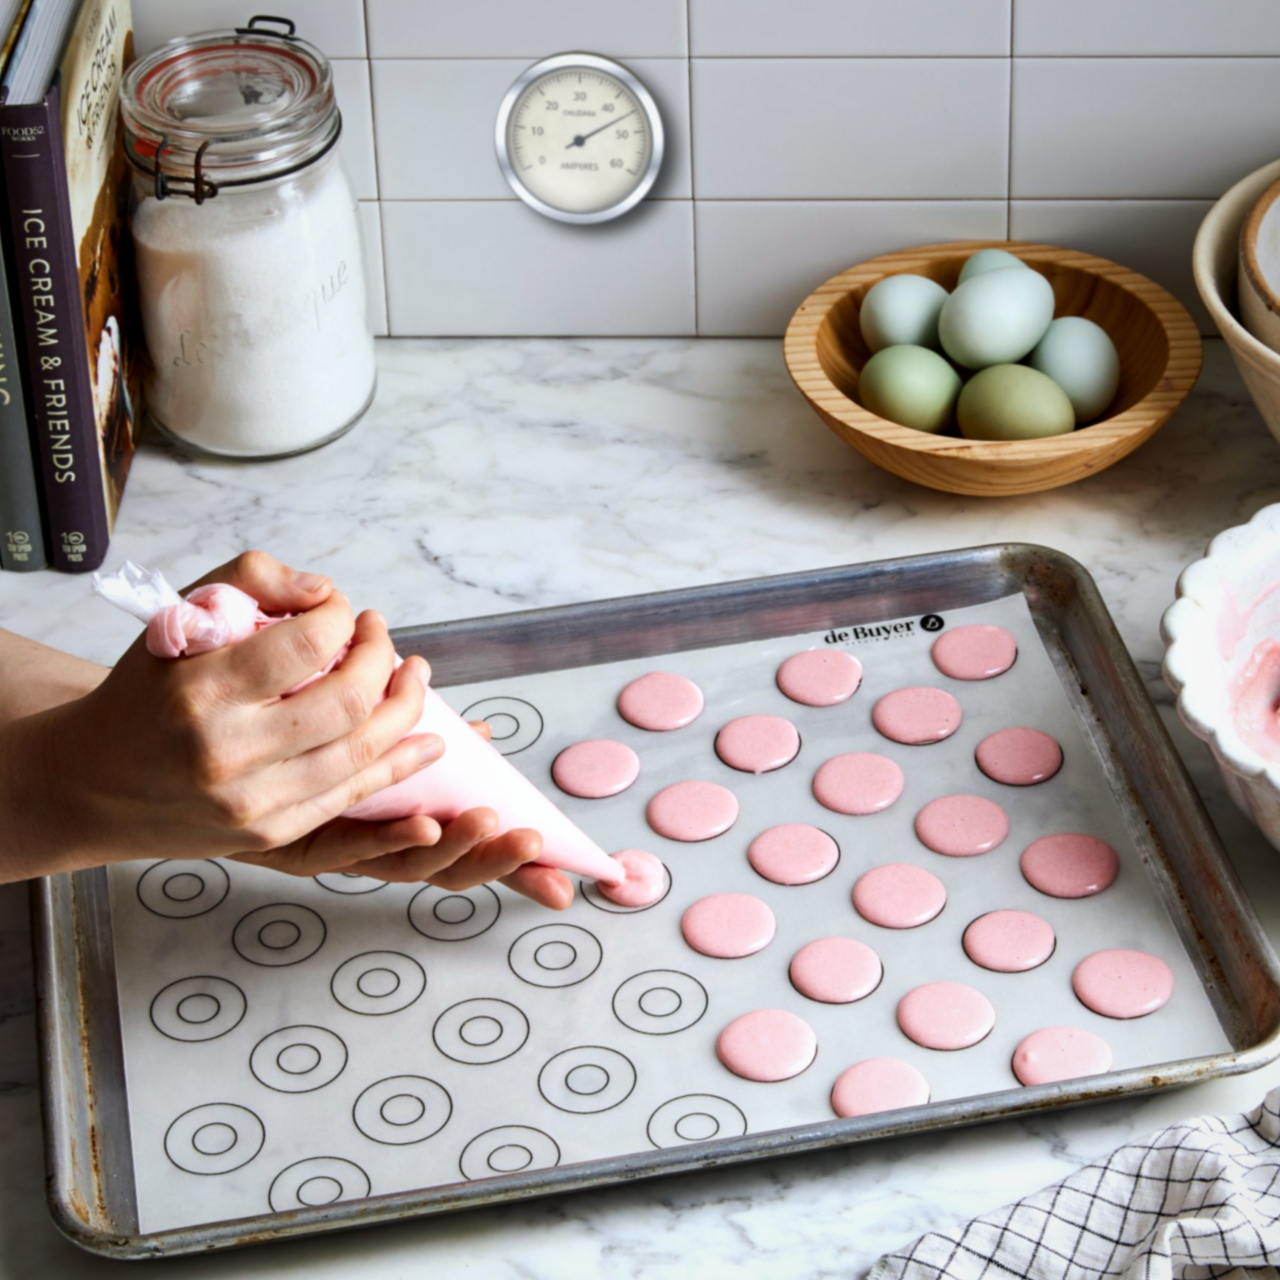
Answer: 45 A
